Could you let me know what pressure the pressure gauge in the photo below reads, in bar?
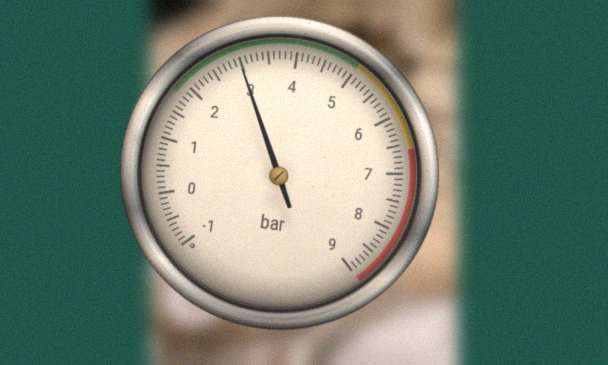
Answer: 3 bar
